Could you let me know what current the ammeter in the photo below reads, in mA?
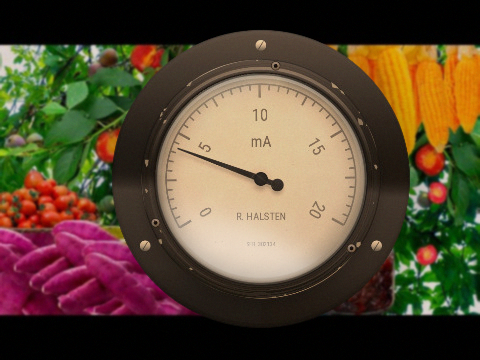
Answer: 4.25 mA
